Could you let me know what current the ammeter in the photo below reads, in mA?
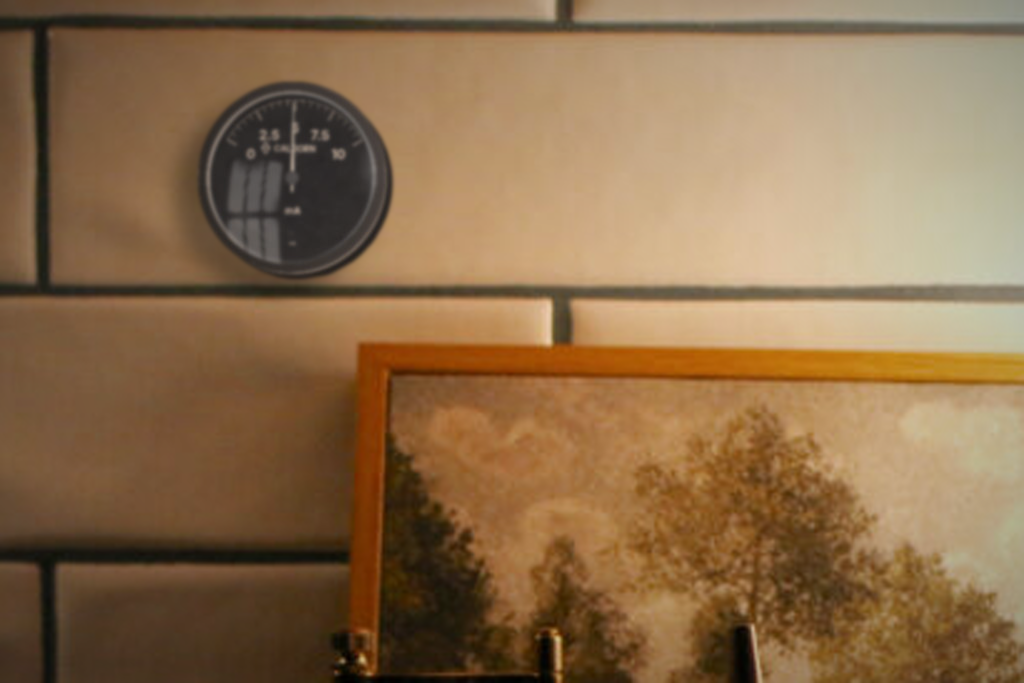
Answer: 5 mA
